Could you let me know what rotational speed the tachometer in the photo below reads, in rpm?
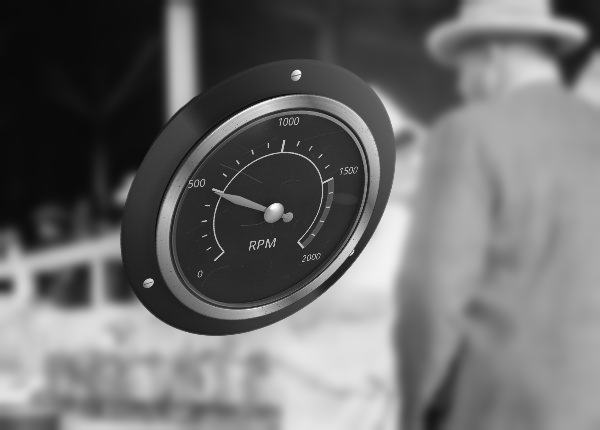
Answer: 500 rpm
